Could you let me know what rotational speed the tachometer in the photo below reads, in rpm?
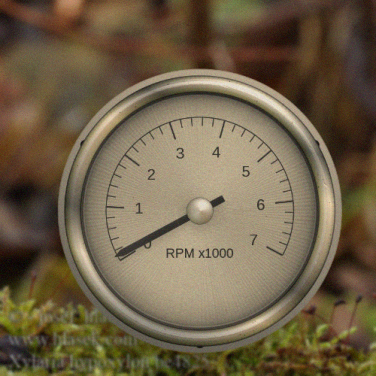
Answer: 100 rpm
